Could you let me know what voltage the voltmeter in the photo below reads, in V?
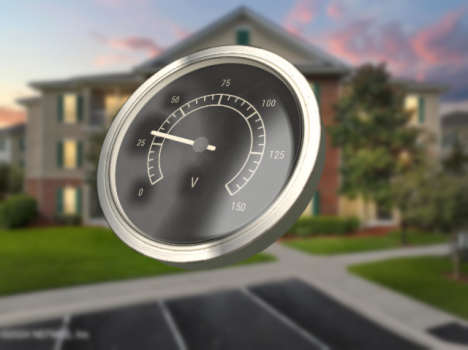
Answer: 30 V
